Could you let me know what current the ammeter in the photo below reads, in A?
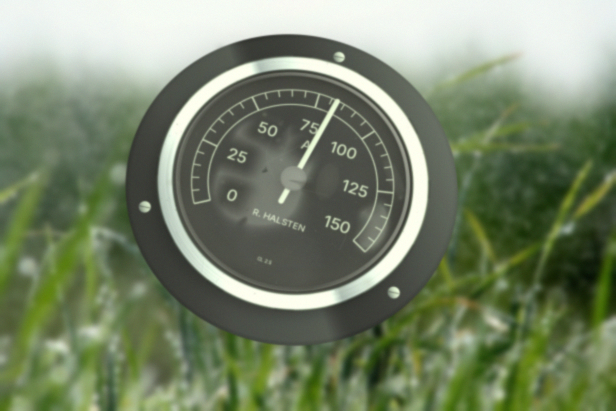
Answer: 82.5 A
